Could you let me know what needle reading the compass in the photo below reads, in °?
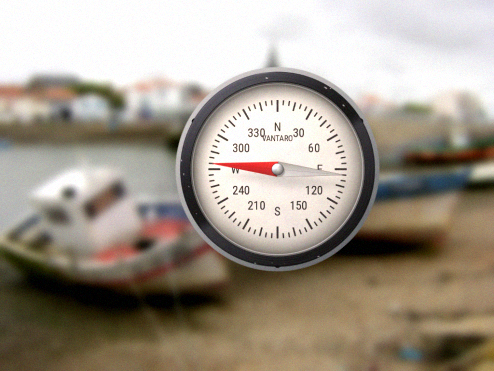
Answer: 275 °
